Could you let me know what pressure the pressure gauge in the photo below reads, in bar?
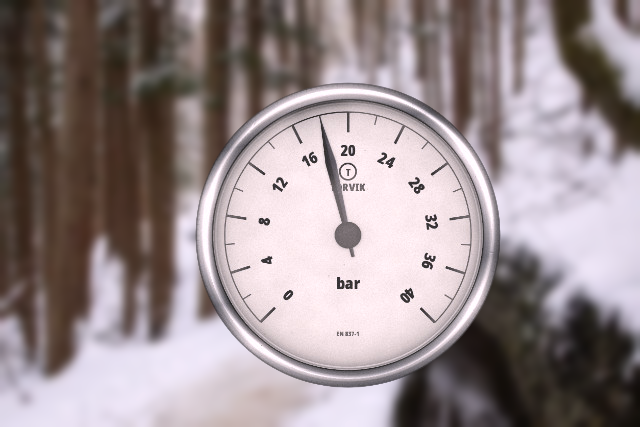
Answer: 18 bar
